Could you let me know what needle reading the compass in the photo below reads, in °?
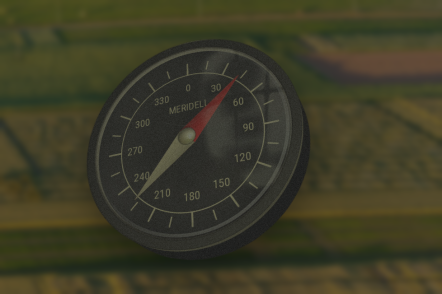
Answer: 45 °
